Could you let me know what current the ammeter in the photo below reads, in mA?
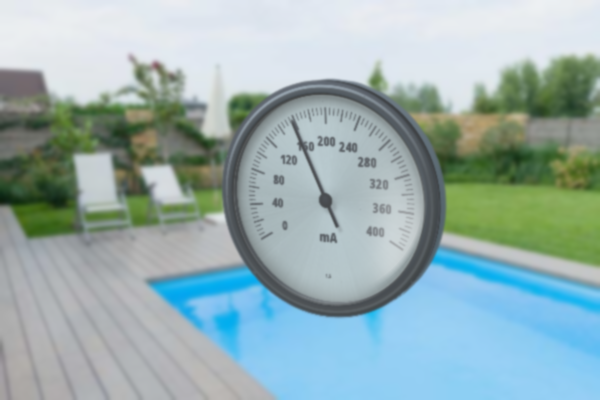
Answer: 160 mA
